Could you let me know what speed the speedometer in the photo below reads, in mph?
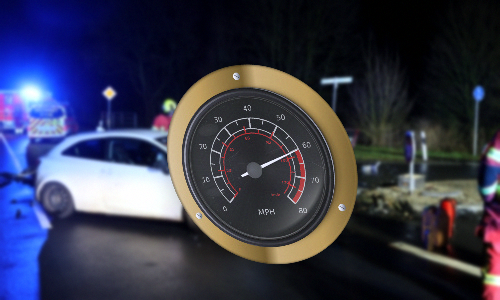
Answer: 60 mph
